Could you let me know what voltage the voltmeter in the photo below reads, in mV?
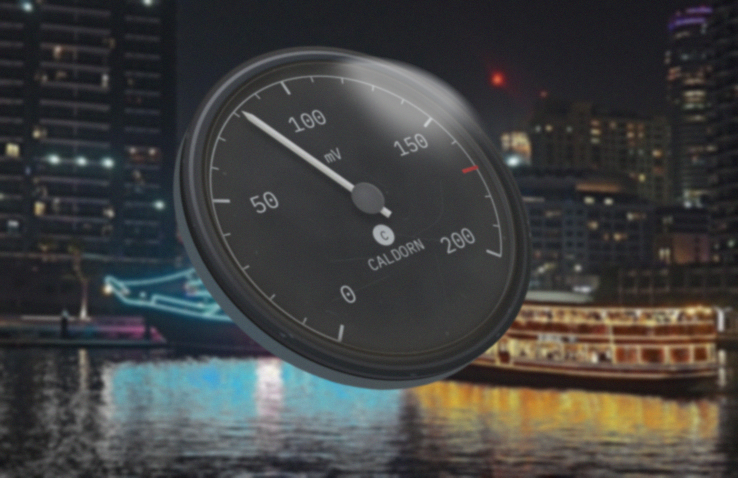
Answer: 80 mV
